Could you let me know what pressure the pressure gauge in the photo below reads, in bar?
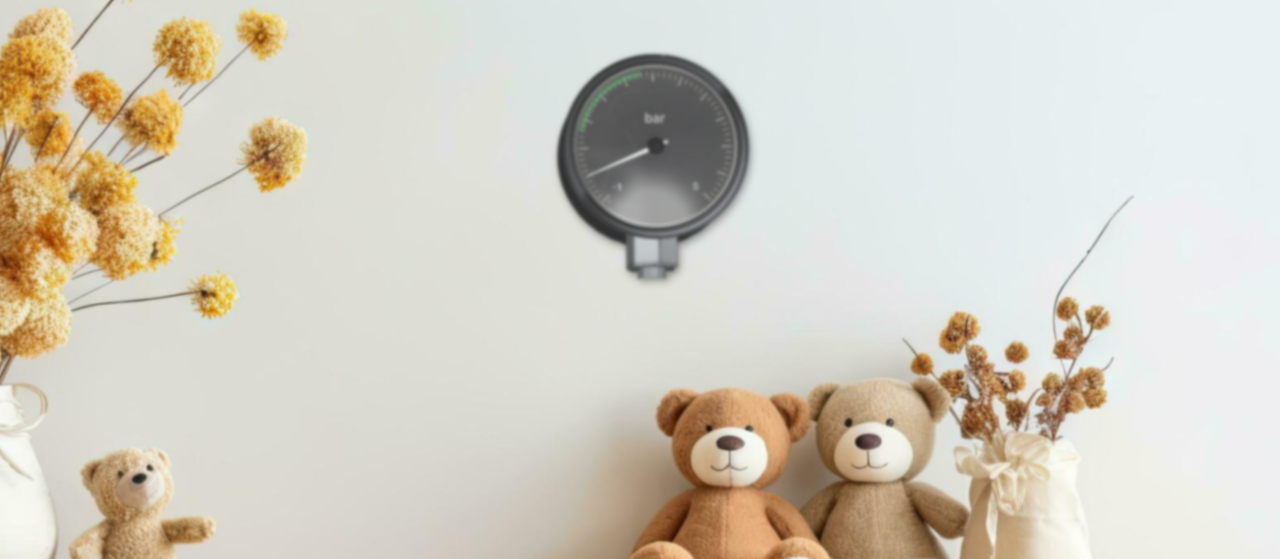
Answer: -0.5 bar
